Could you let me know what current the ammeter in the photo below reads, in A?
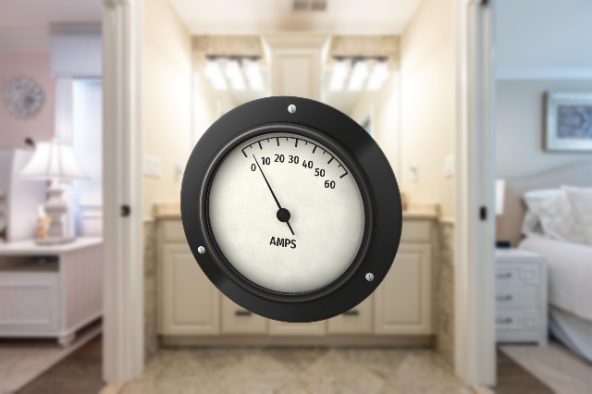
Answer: 5 A
